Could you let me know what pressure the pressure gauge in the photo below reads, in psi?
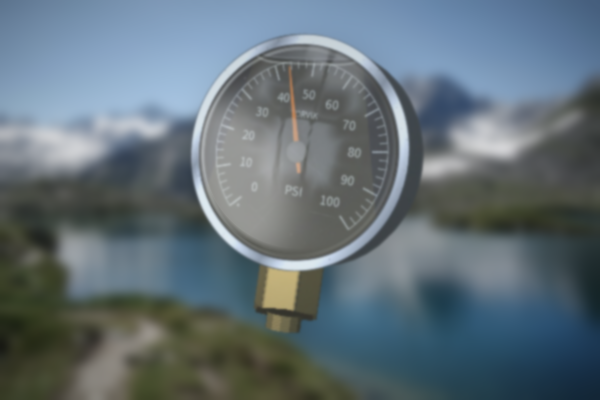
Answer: 44 psi
